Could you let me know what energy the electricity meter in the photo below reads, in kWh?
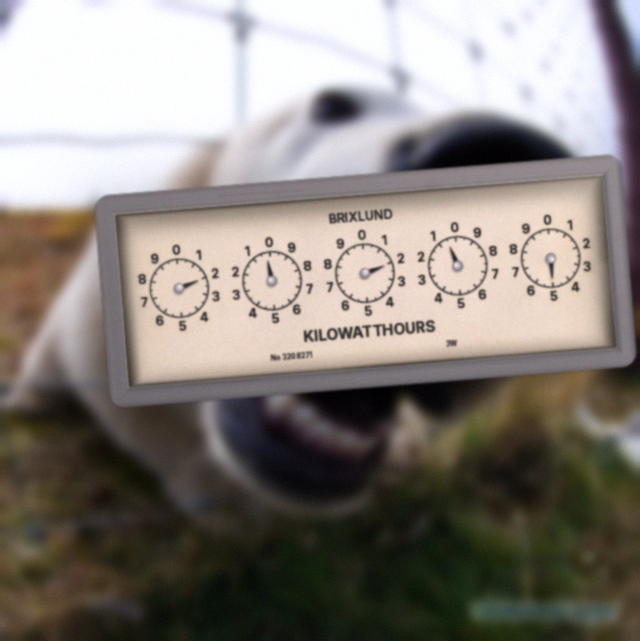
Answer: 20205 kWh
